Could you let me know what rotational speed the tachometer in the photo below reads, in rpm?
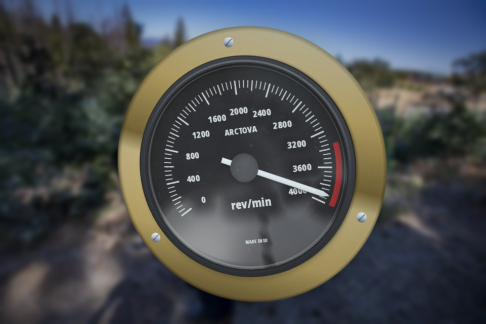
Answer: 3900 rpm
